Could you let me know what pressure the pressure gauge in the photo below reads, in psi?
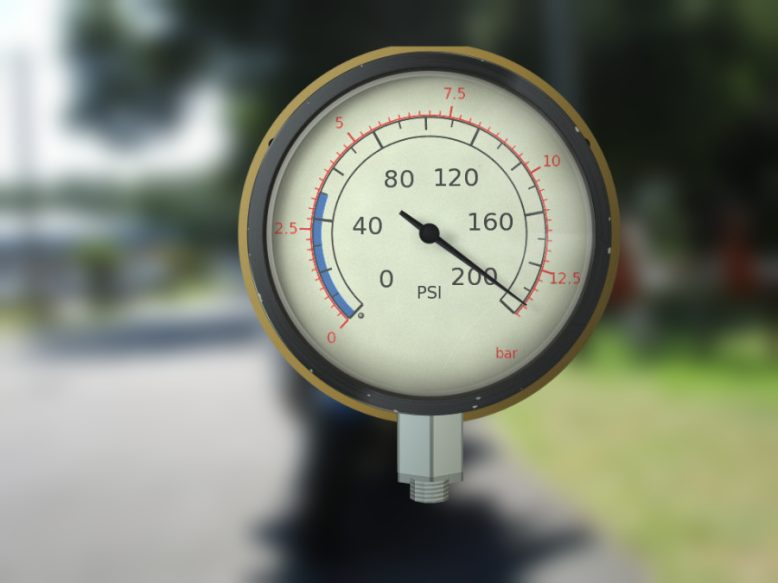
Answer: 195 psi
